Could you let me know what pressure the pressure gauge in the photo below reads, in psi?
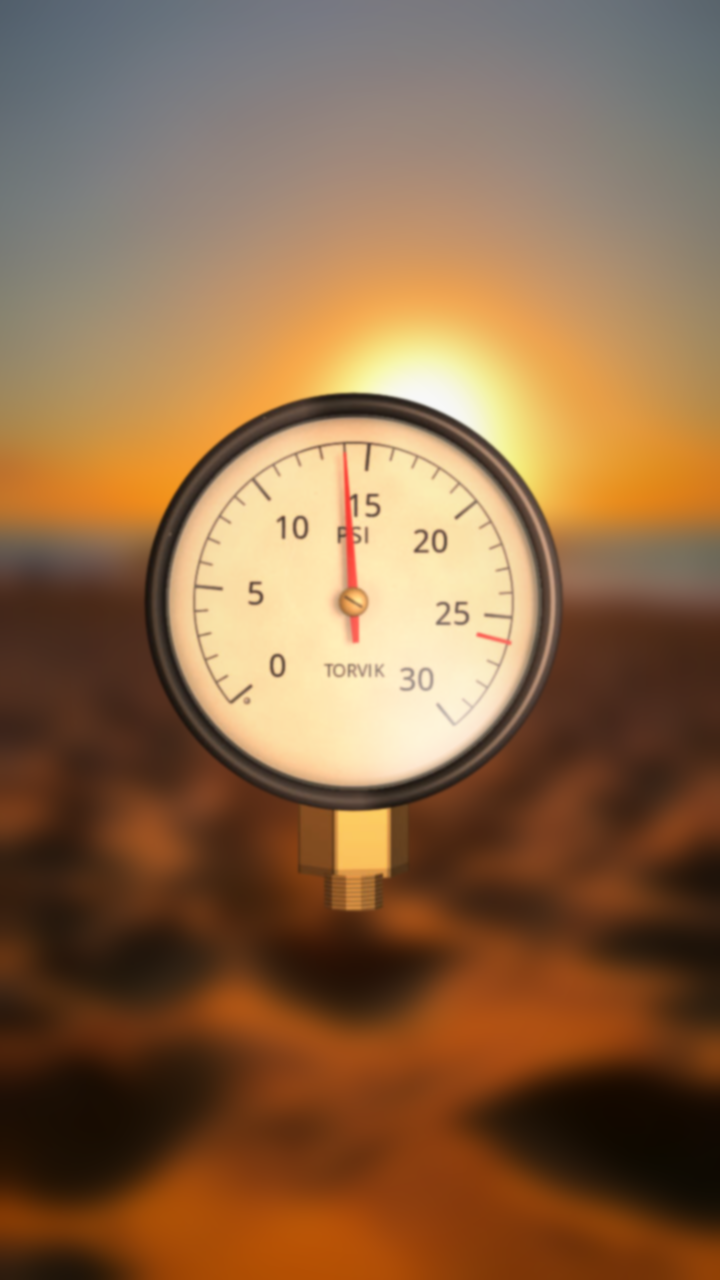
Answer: 14 psi
